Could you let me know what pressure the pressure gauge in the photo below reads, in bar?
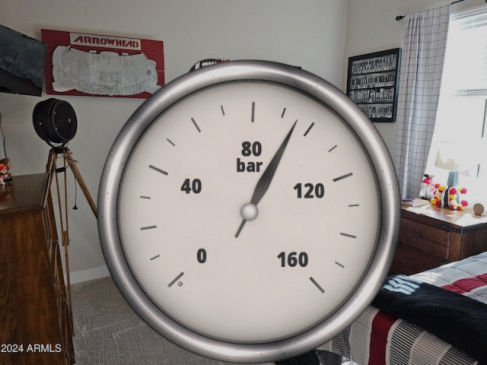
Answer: 95 bar
